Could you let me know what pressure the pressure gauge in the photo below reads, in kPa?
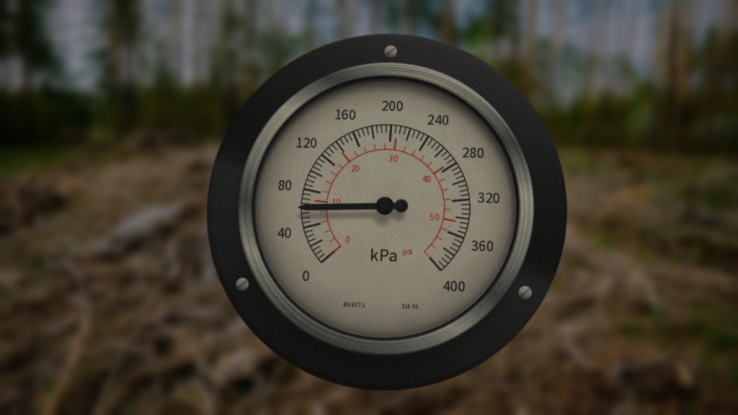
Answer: 60 kPa
